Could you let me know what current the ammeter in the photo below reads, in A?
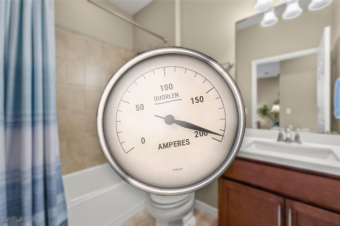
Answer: 195 A
